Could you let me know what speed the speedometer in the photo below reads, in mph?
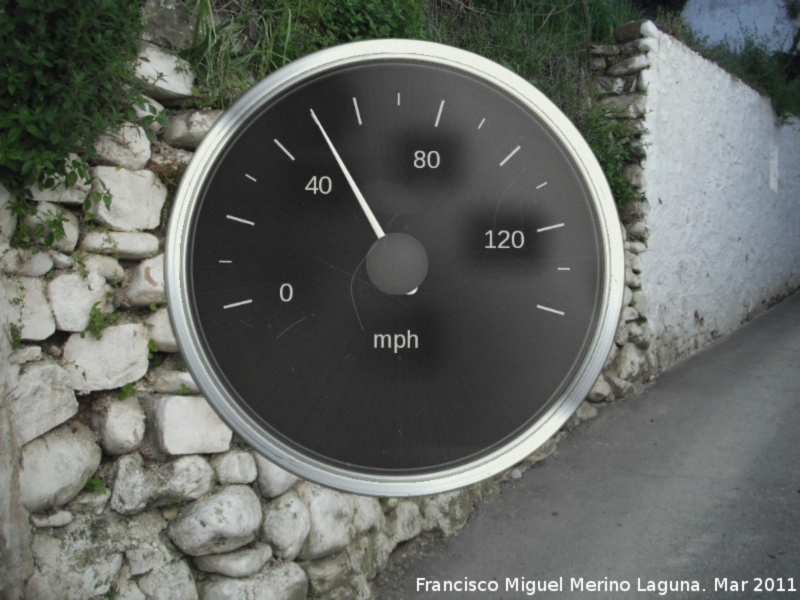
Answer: 50 mph
